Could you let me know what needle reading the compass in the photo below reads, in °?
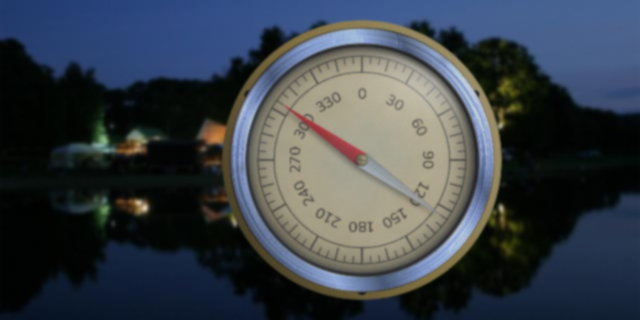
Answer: 305 °
